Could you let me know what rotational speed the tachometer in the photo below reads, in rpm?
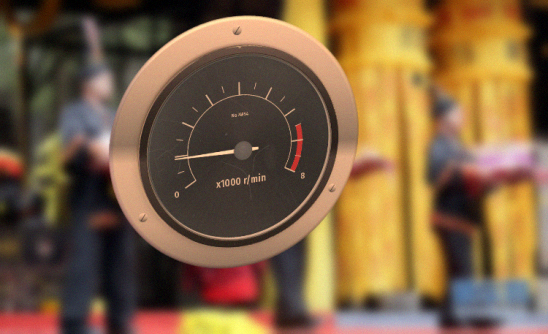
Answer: 1000 rpm
